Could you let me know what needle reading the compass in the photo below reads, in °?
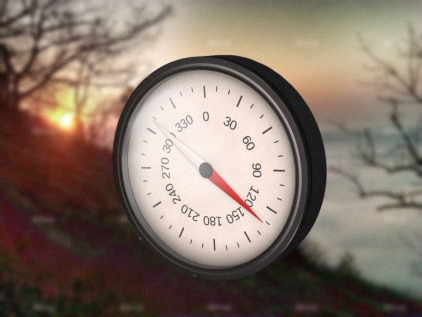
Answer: 130 °
